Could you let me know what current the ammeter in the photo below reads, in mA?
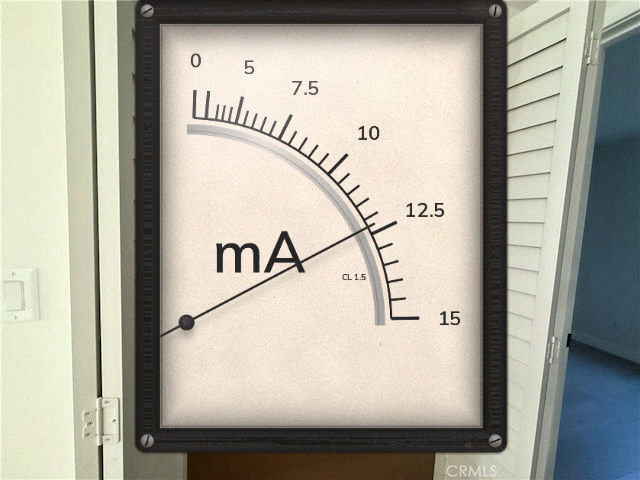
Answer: 12.25 mA
